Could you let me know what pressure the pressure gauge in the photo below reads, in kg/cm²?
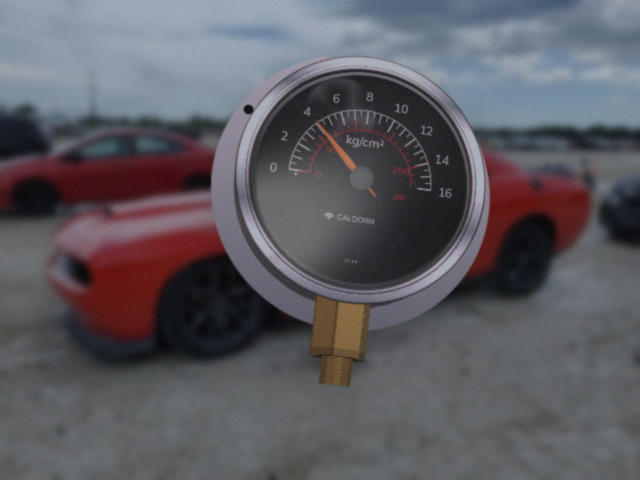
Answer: 4 kg/cm²
